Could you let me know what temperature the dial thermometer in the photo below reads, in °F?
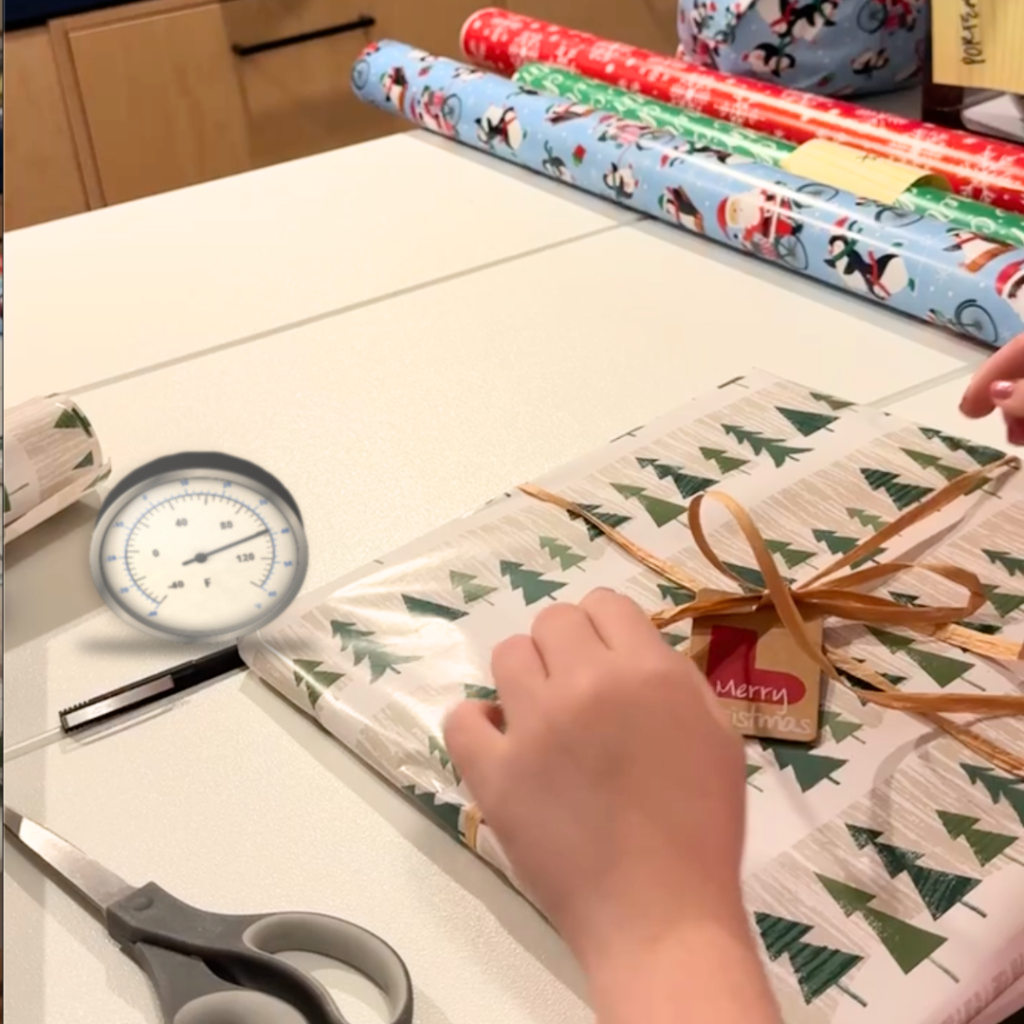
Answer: 100 °F
